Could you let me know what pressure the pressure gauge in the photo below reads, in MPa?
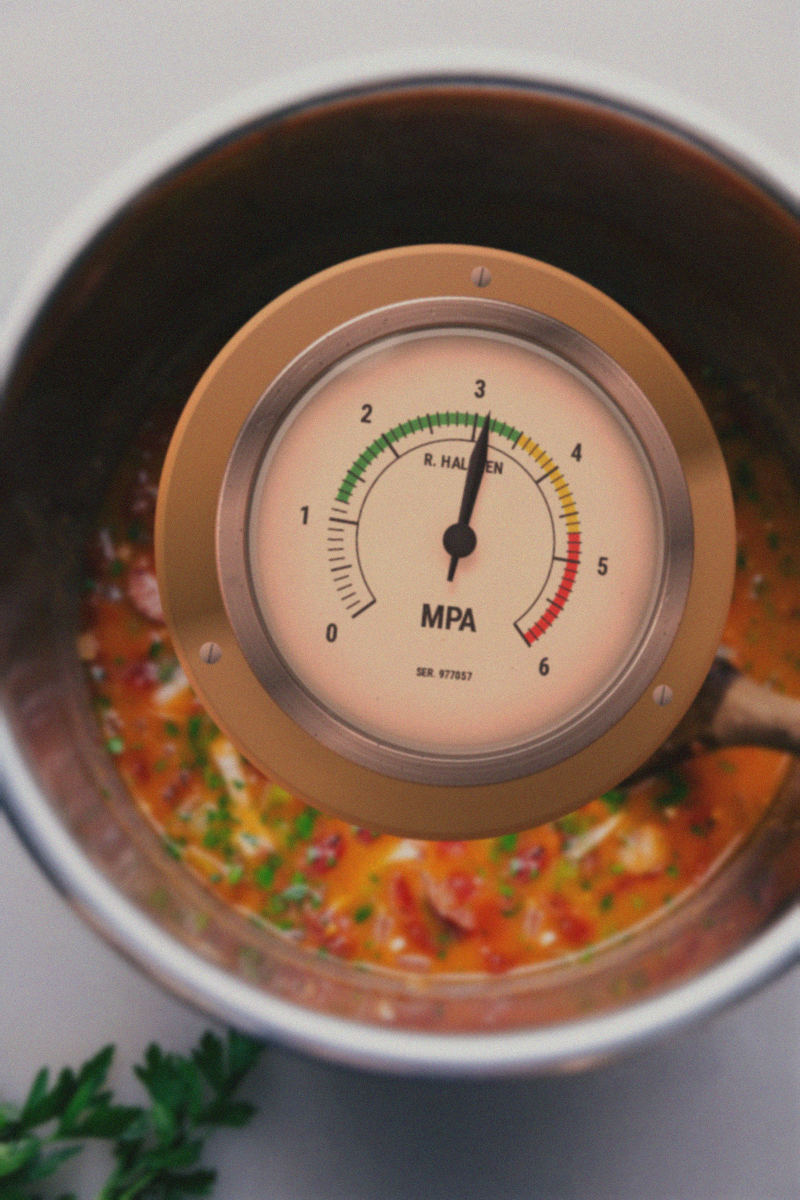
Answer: 3.1 MPa
